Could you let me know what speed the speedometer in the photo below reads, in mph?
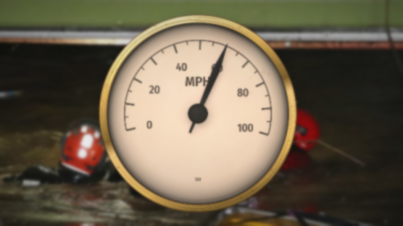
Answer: 60 mph
